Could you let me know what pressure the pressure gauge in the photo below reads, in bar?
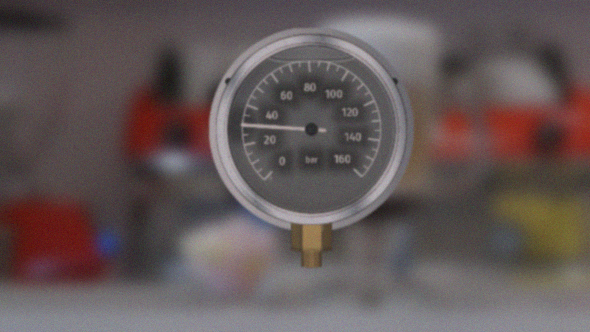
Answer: 30 bar
